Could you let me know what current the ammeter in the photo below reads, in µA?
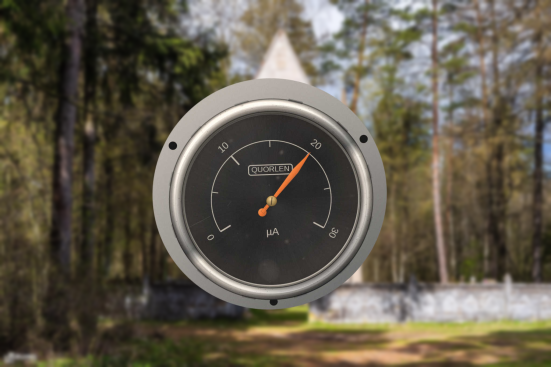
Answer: 20 µA
